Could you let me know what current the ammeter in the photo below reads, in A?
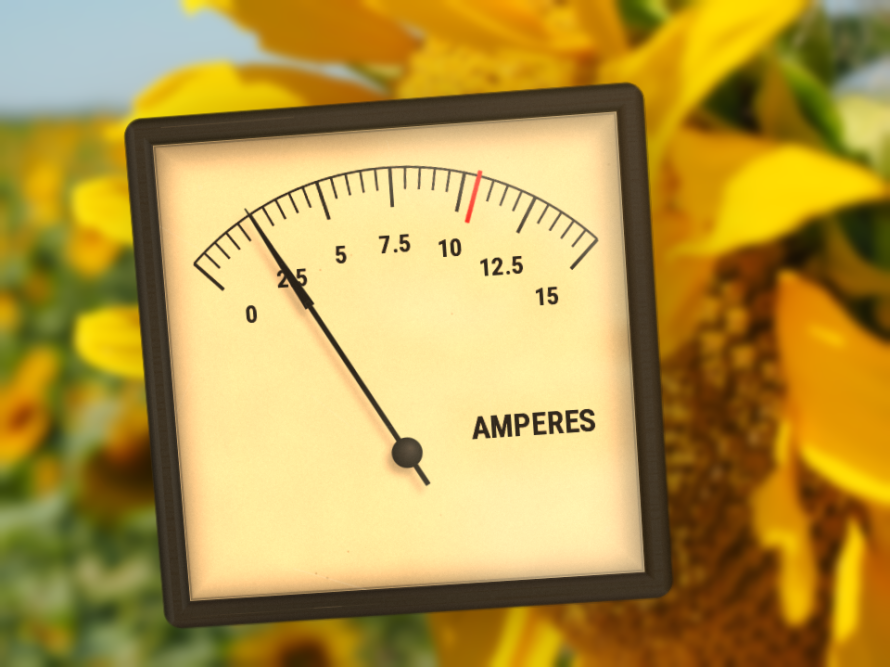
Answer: 2.5 A
